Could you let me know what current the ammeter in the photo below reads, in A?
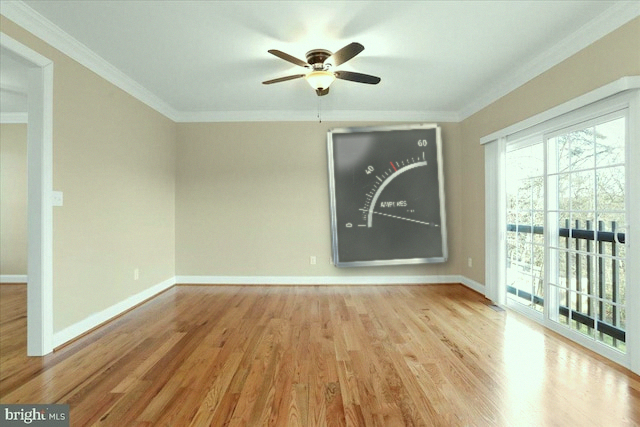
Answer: 20 A
